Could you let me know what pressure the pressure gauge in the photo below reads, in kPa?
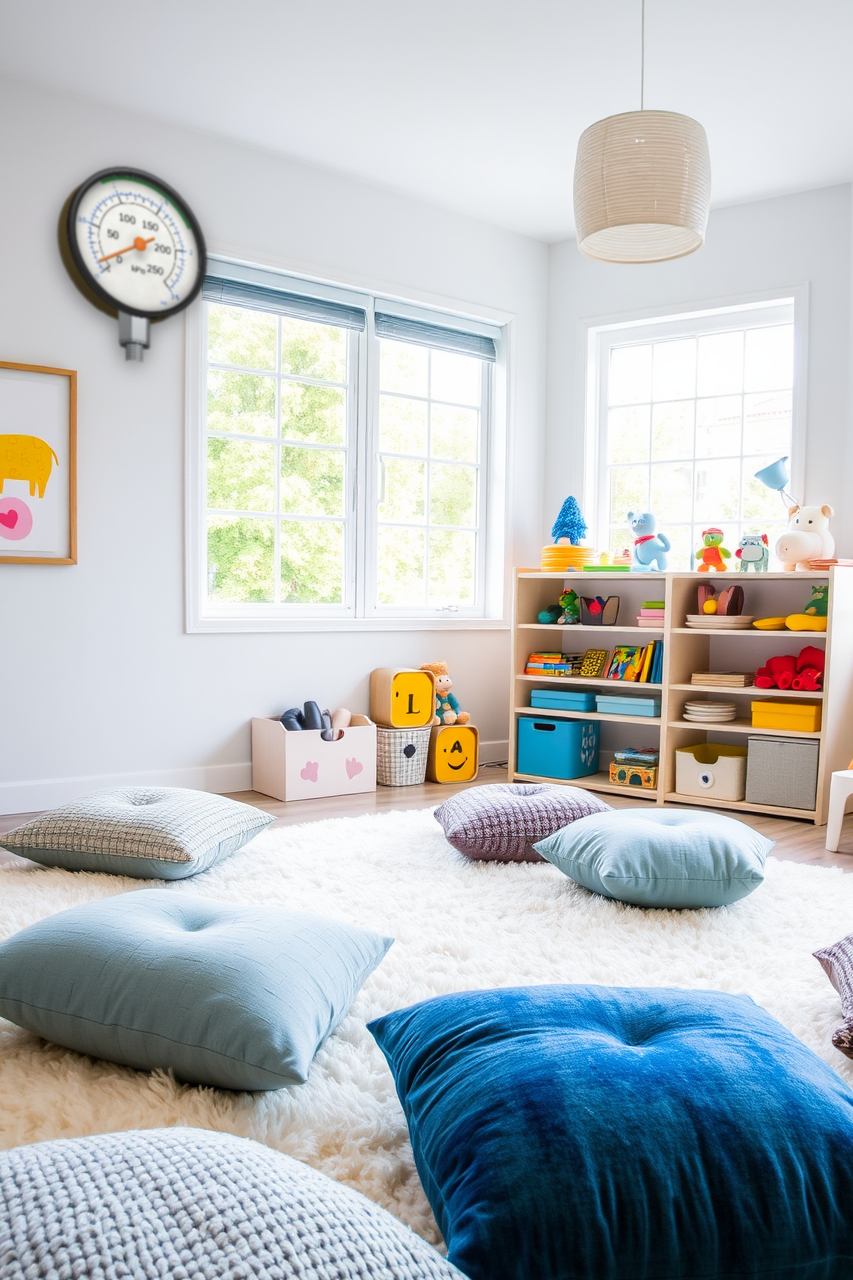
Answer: 10 kPa
